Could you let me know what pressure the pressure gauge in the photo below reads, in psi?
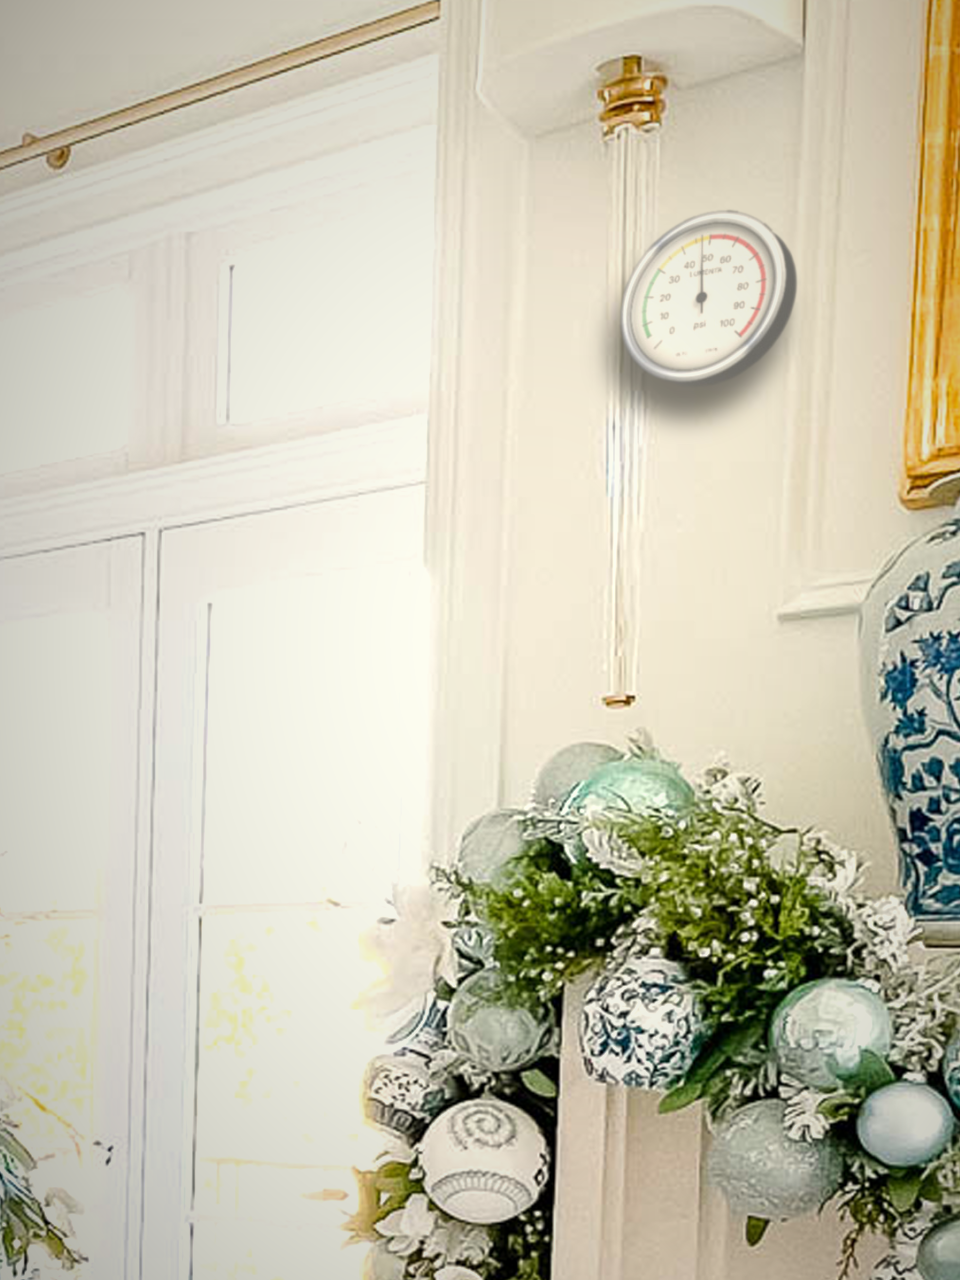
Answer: 47.5 psi
